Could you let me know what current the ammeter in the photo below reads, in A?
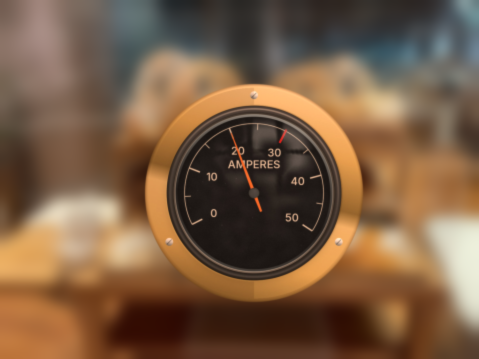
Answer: 20 A
